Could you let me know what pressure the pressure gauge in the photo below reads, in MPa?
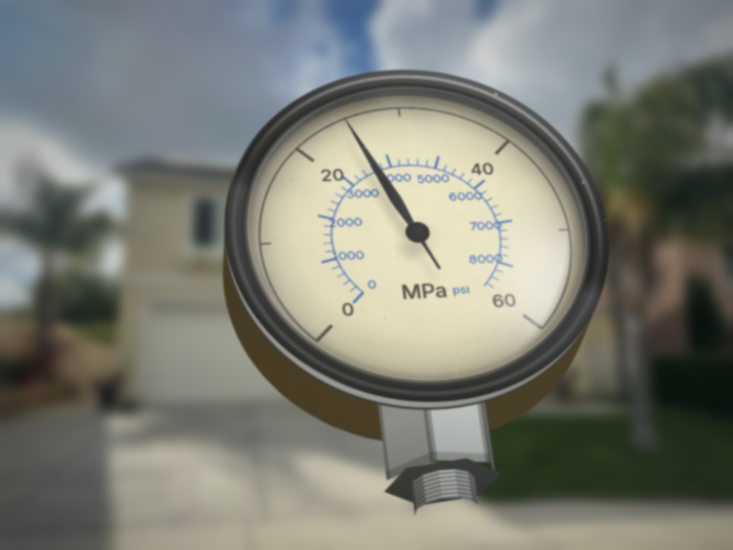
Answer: 25 MPa
